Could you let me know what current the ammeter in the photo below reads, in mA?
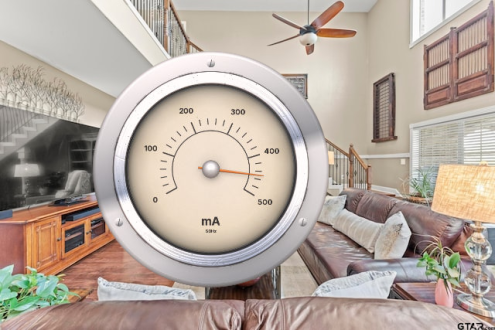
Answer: 450 mA
